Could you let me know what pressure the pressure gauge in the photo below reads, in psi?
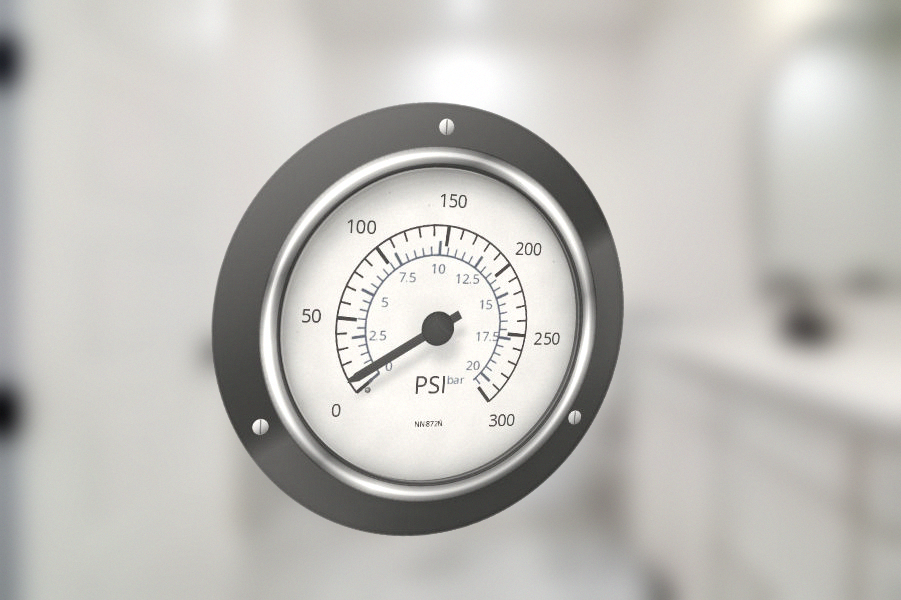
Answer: 10 psi
